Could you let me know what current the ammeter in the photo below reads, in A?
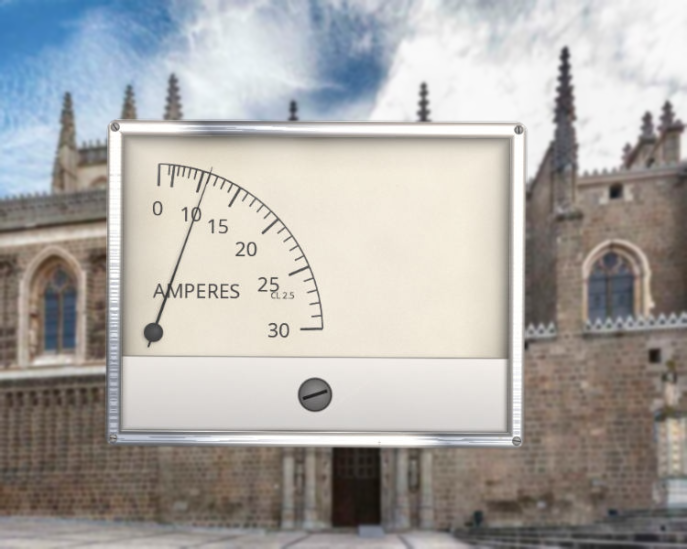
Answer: 11 A
